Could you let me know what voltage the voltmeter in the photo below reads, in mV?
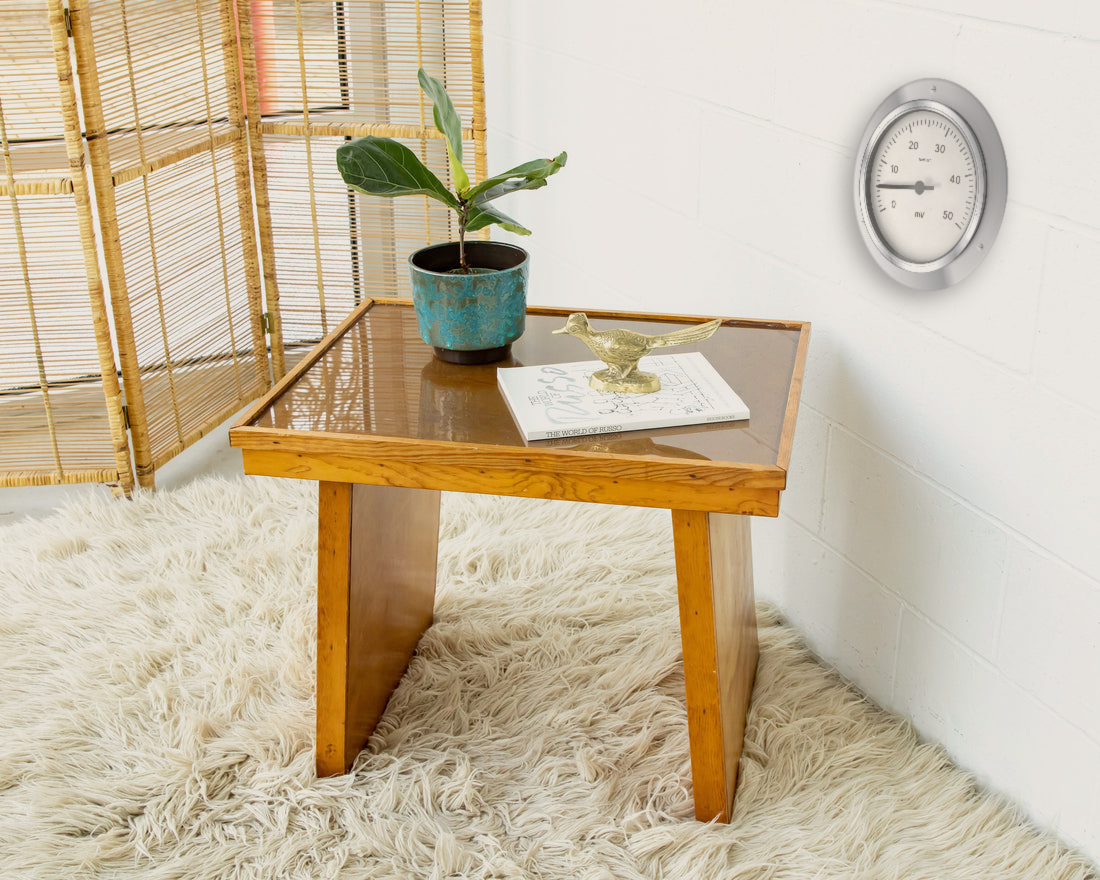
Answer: 5 mV
